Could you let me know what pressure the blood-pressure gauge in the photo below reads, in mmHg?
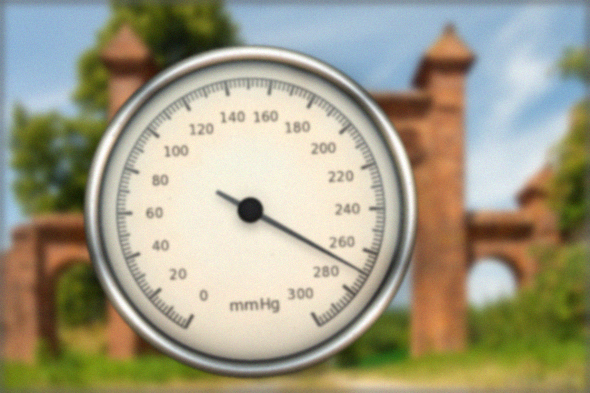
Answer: 270 mmHg
